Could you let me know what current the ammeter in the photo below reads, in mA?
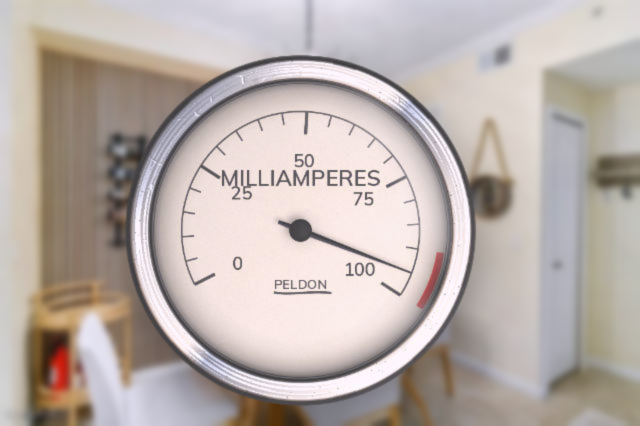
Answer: 95 mA
